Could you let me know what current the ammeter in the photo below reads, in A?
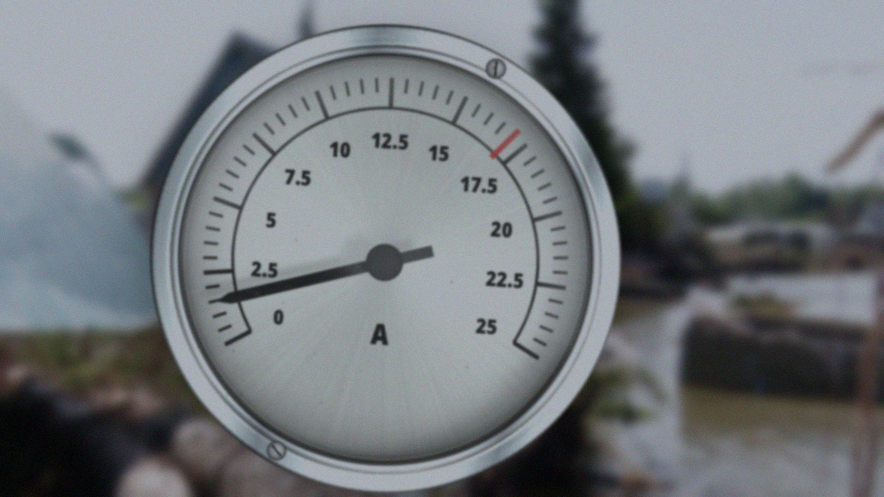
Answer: 1.5 A
